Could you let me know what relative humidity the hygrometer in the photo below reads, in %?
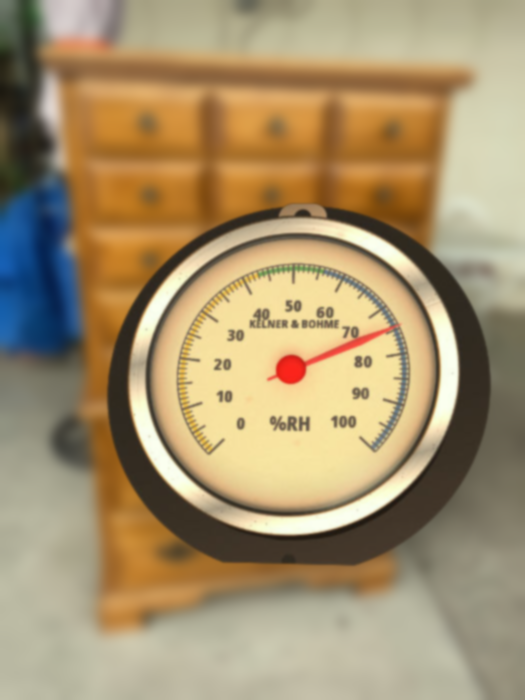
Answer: 75 %
